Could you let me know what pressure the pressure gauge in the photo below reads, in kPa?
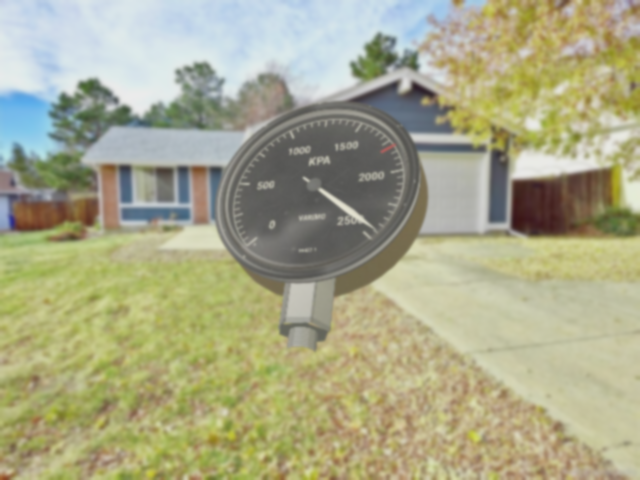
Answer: 2450 kPa
